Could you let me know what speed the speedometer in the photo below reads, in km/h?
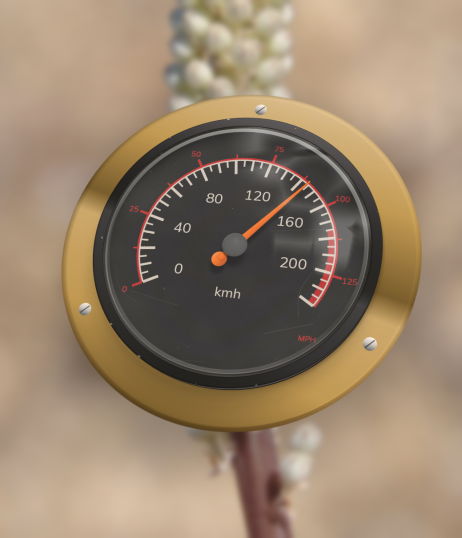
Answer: 145 km/h
